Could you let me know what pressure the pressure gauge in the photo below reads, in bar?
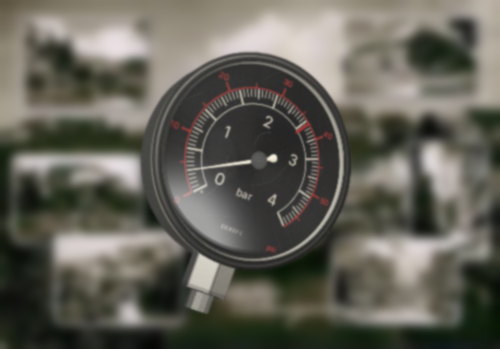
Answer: 0.25 bar
